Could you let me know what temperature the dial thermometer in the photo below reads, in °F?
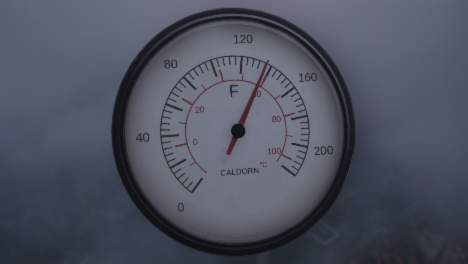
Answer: 136 °F
